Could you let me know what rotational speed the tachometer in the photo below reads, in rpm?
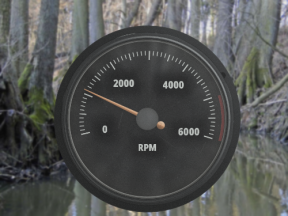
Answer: 1100 rpm
